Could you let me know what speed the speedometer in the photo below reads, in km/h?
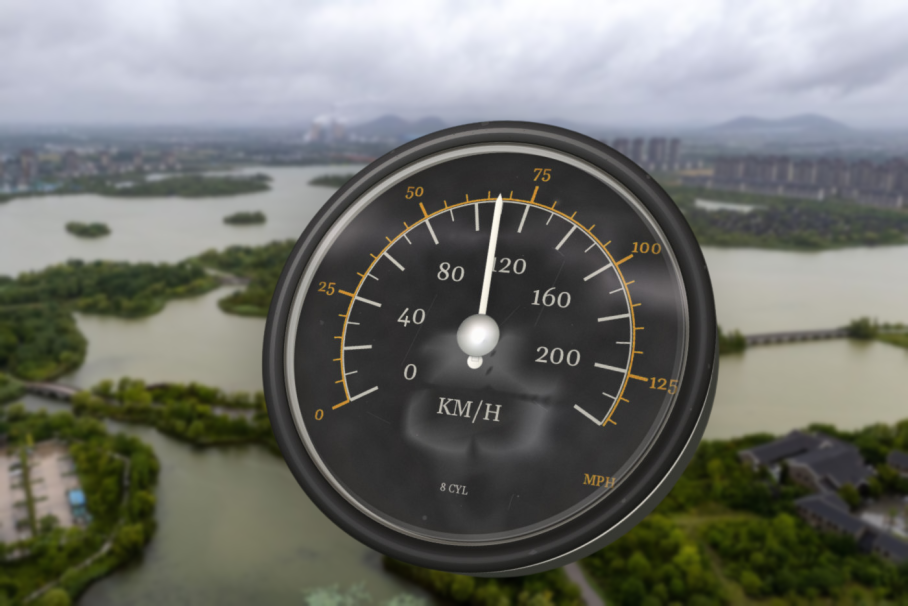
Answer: 110 km/h
